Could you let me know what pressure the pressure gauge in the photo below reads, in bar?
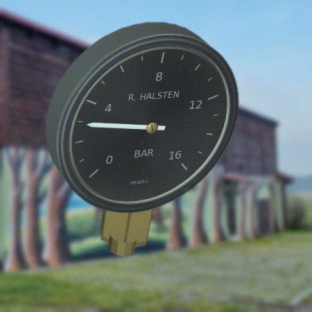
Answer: 3 bar
